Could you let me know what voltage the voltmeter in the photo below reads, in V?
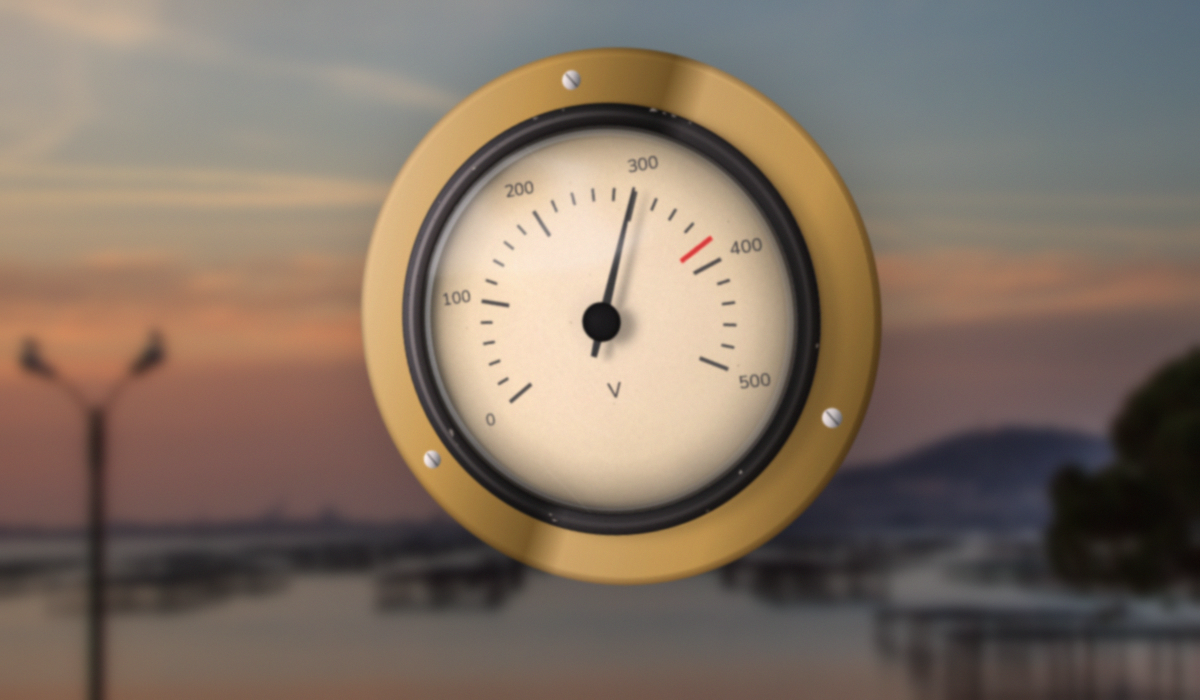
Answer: 300 V
